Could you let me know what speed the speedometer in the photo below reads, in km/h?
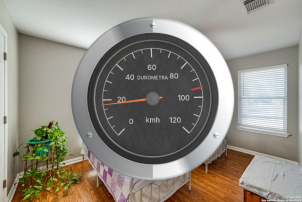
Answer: 17.5 km/h
